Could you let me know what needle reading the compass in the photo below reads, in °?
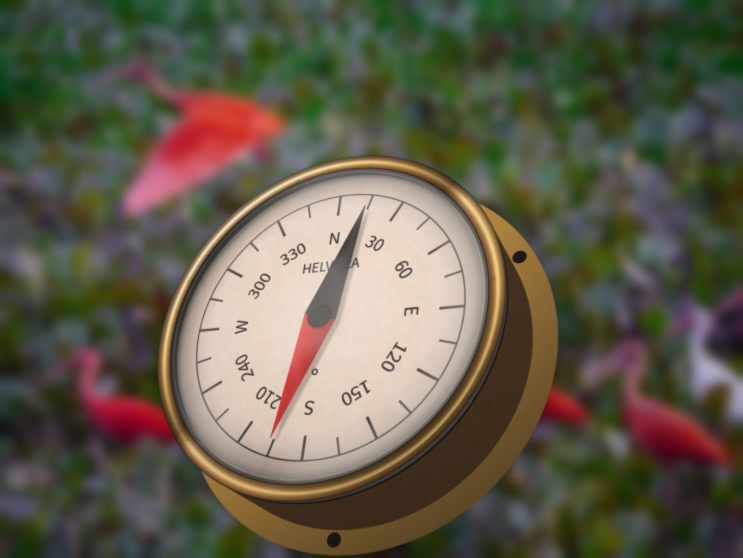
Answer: 195 °
